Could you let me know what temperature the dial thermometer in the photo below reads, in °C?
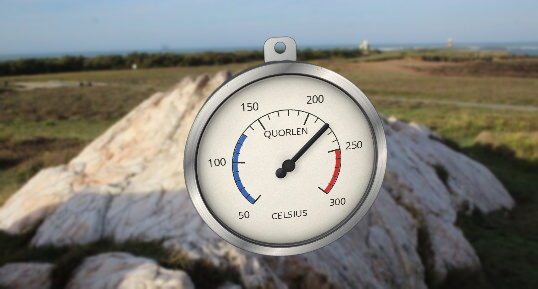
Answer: 220 °C
